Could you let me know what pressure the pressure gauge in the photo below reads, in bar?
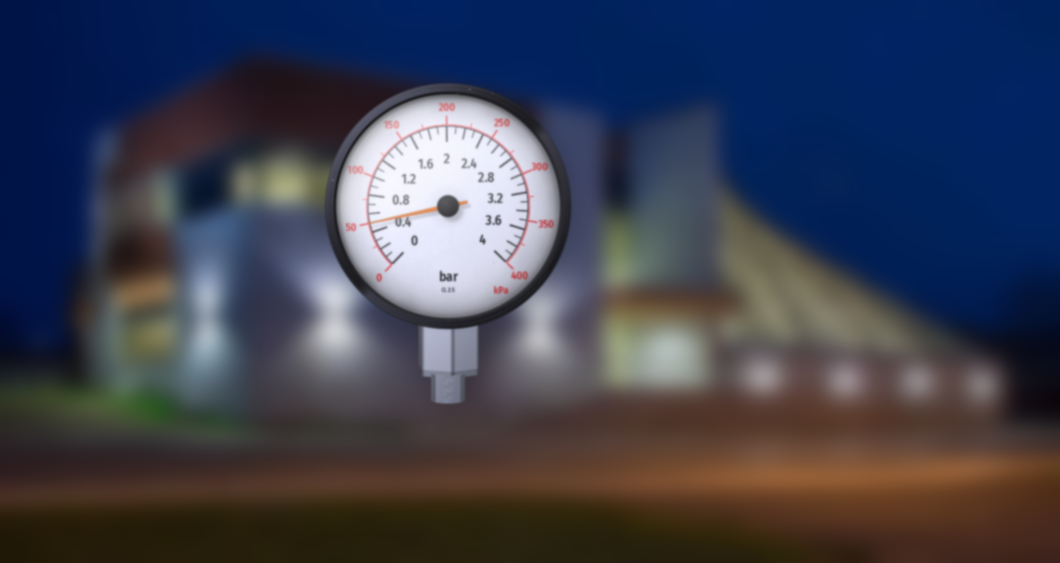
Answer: 0.5 bar
